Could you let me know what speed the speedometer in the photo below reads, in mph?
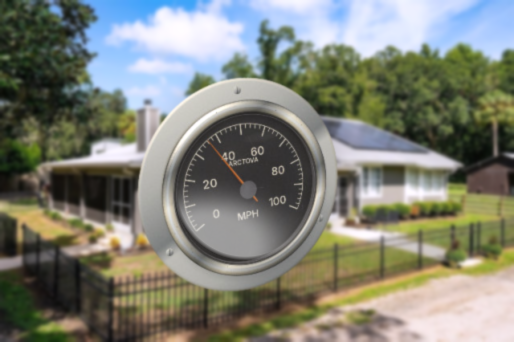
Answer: 36 mph
